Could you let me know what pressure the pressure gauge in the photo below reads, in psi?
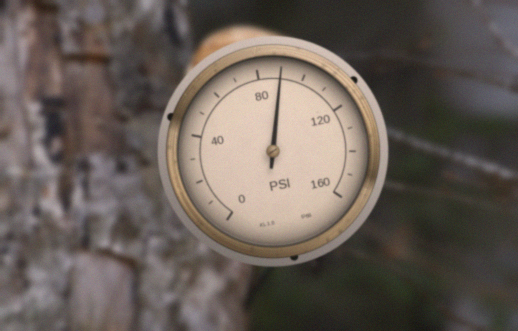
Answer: 90 psi
